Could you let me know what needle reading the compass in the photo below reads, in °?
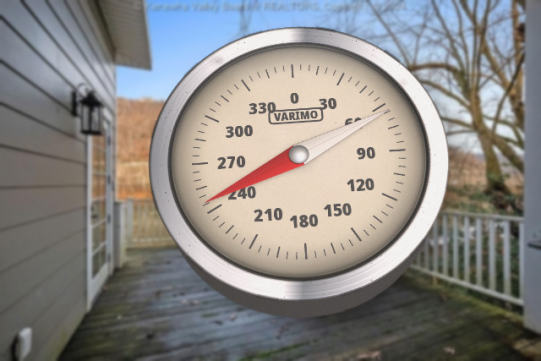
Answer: 245 °
